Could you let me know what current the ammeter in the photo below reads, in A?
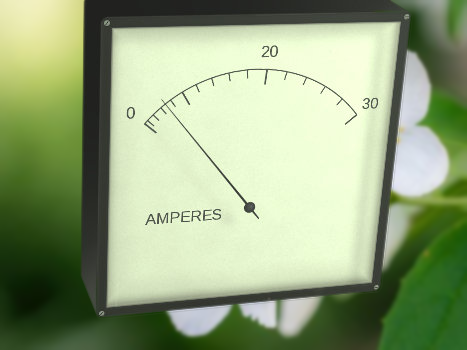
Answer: 7 A
